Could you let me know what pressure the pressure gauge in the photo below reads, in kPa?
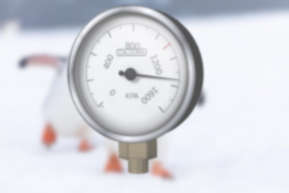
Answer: 1350 kPa
